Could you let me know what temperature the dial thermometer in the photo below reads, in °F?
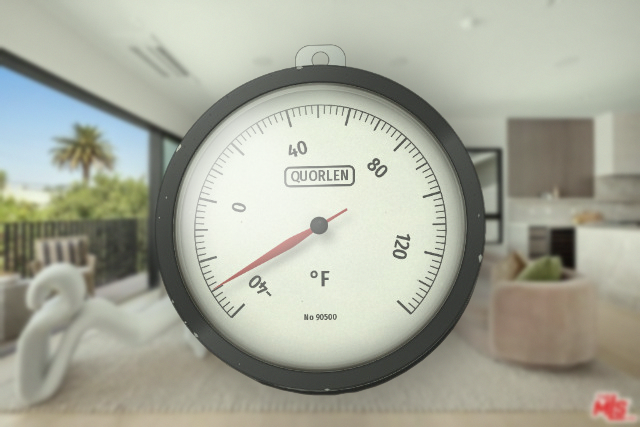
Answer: -30 °F
